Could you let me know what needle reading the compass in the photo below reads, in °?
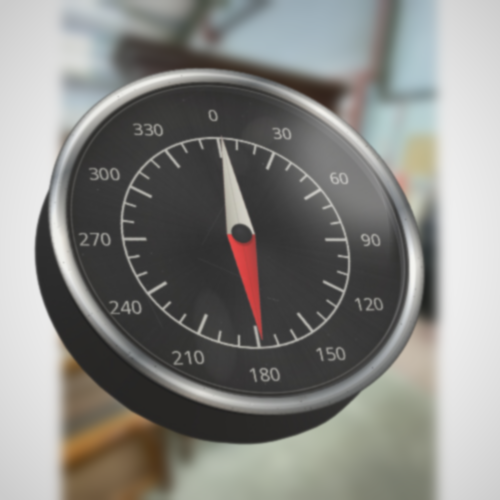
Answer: 180 °
